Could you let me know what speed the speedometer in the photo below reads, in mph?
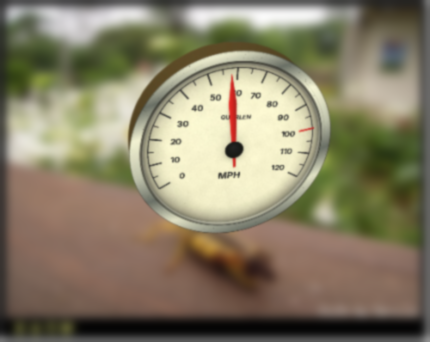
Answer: 57.5 mph
